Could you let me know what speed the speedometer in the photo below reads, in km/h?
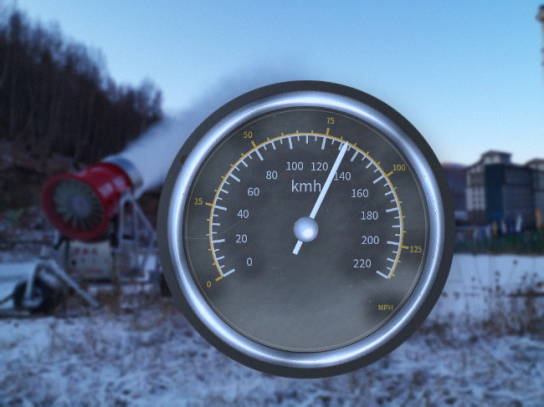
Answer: 132.5 km/h
